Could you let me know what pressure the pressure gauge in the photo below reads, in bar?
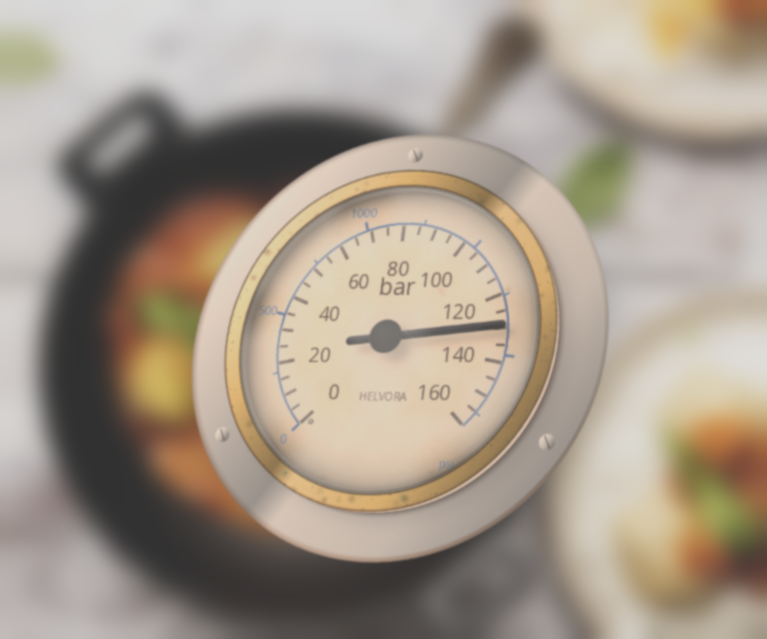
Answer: 130 bar
